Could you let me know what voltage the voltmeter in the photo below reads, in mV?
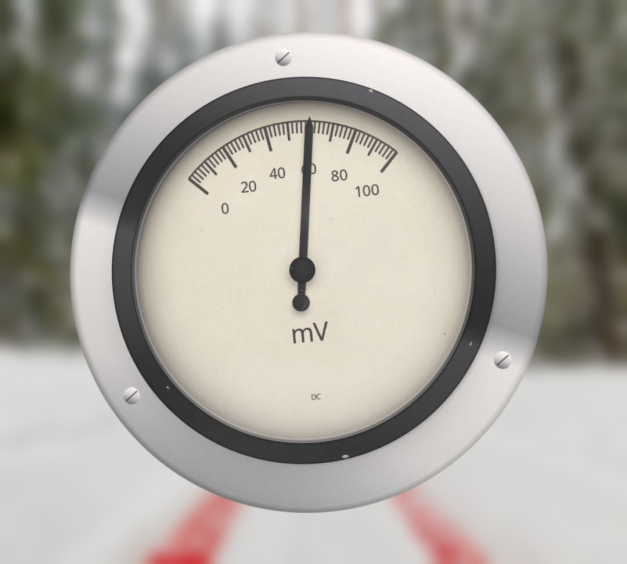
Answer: 60 mV
